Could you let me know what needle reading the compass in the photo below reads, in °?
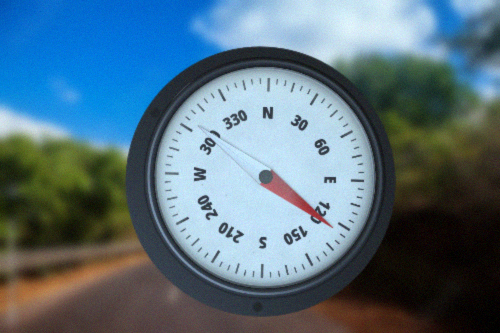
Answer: 125 °
